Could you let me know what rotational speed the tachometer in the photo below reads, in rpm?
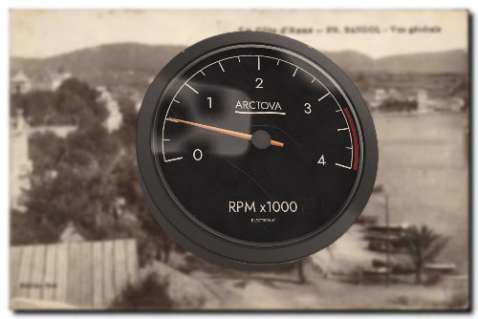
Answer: 500 rpm
